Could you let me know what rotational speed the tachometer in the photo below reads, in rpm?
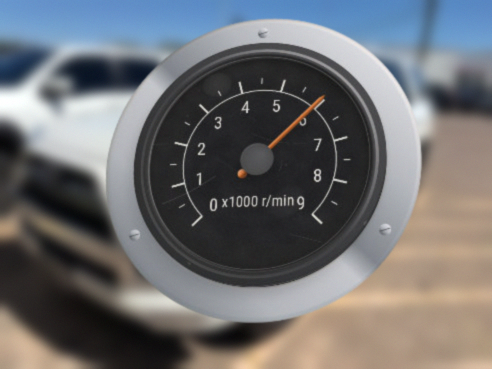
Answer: 6000 rpm
